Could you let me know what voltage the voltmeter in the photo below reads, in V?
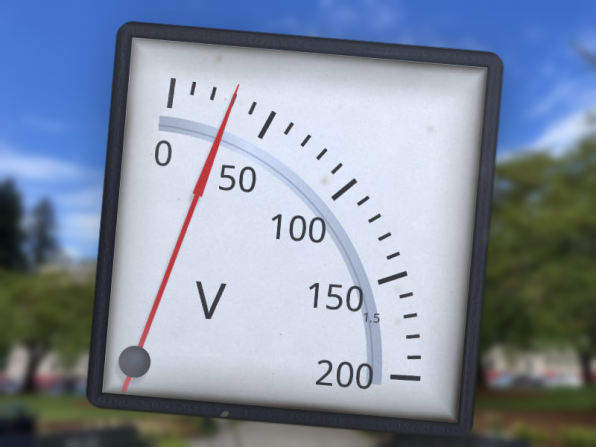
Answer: 30 V
